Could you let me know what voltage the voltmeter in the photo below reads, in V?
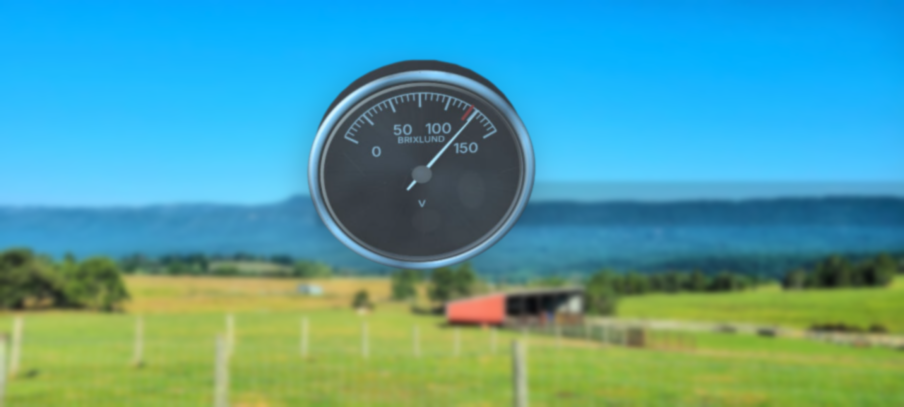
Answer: 125 V
